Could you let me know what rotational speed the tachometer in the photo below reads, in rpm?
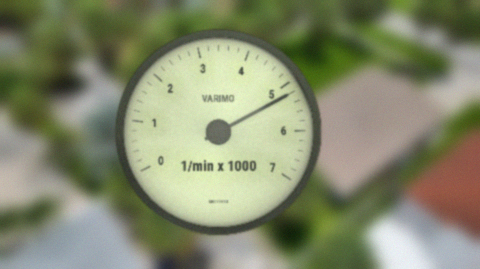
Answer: 5200 rpm
